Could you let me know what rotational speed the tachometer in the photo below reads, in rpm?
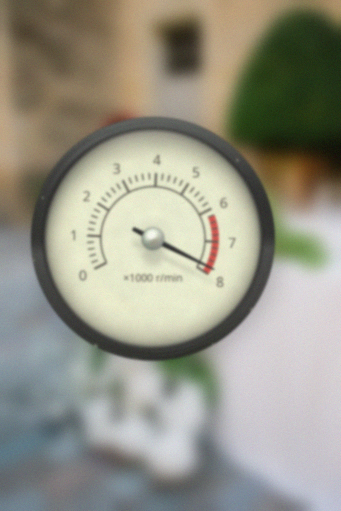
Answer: 7800 rpm
